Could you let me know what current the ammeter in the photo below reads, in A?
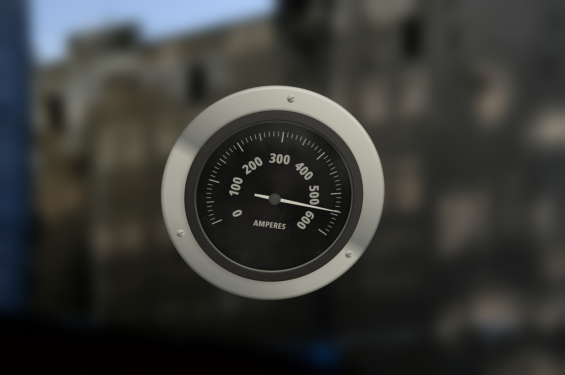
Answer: 540 A
